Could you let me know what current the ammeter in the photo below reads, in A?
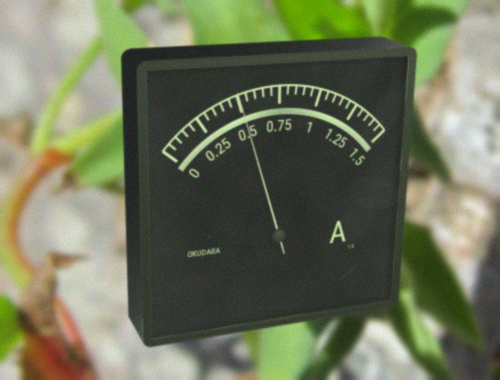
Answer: 0.5 A
